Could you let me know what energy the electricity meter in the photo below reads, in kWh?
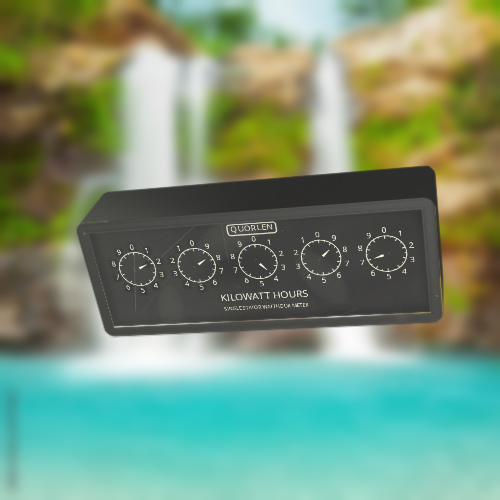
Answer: 18387 kWh
